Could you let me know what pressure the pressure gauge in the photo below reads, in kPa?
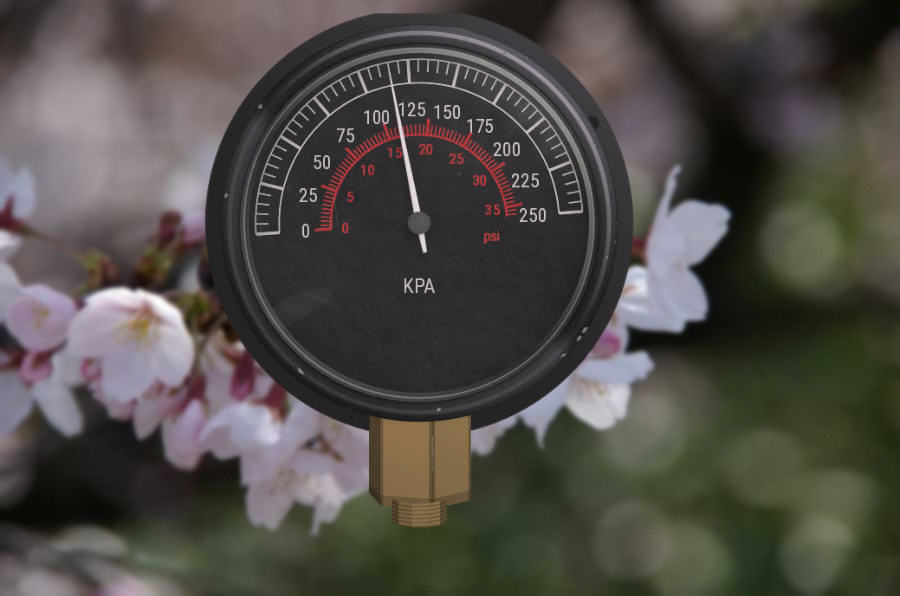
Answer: 115 kPa
